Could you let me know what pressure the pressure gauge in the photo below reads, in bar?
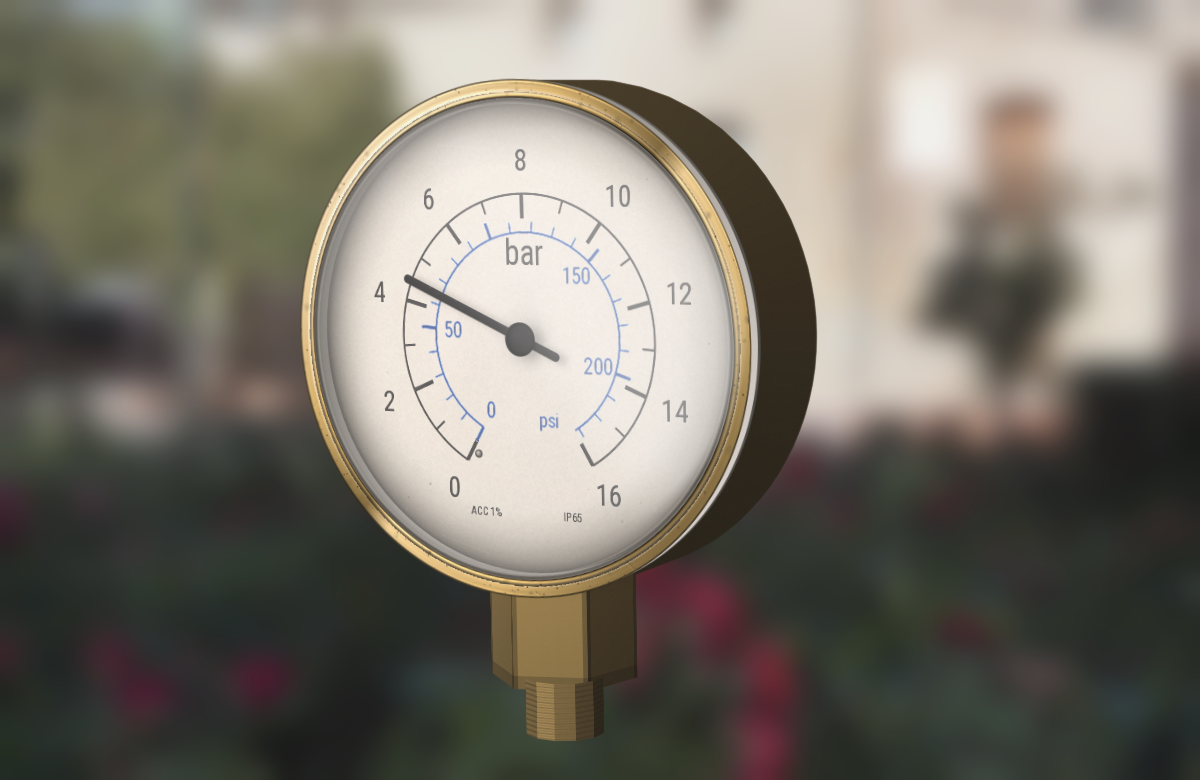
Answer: 4.5 bar
